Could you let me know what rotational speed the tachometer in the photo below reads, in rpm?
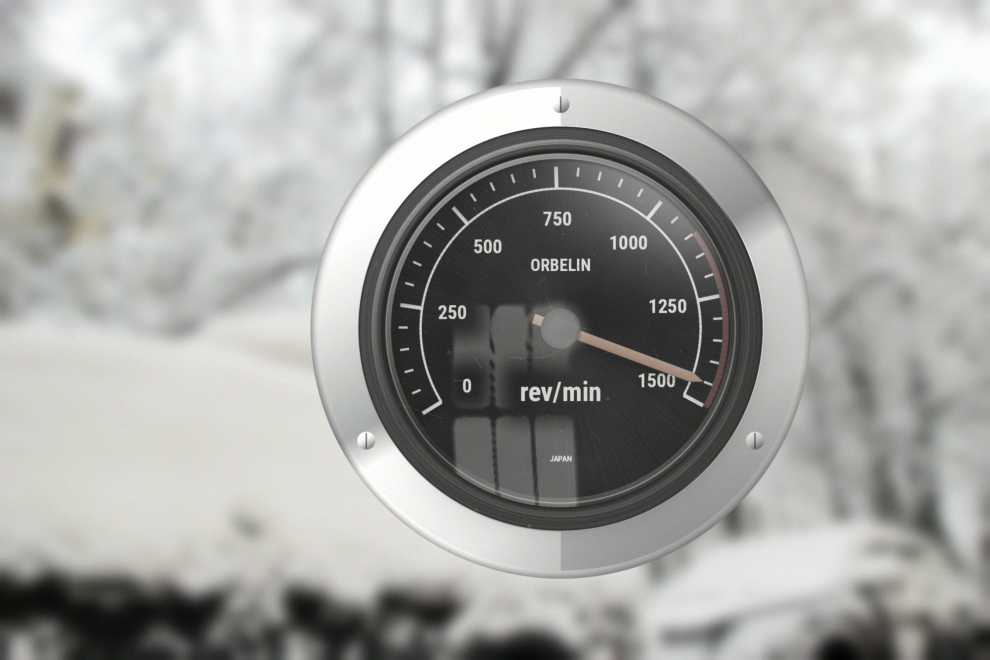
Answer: 1450 rpm
